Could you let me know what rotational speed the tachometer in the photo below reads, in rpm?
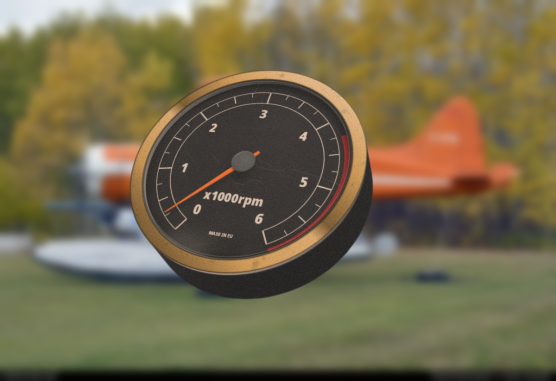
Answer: 250 rpm
